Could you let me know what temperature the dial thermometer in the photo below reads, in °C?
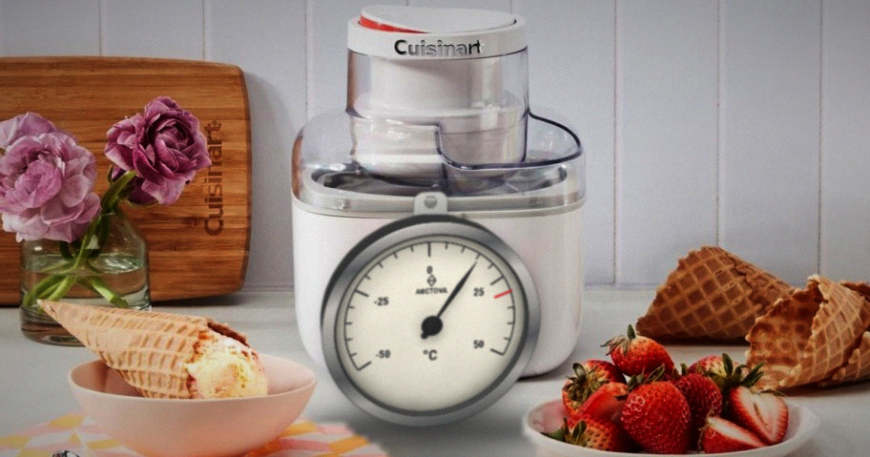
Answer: 15 °C
